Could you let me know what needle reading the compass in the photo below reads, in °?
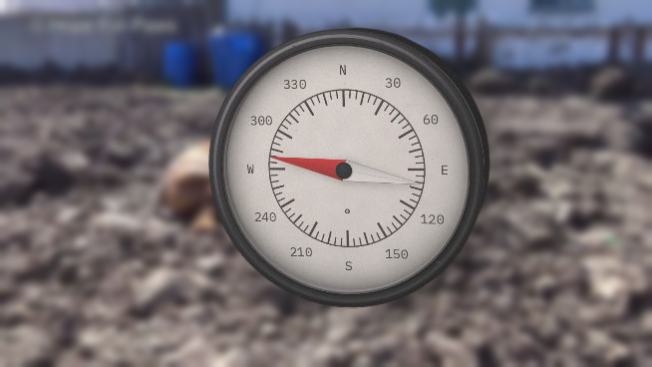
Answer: 280 °
